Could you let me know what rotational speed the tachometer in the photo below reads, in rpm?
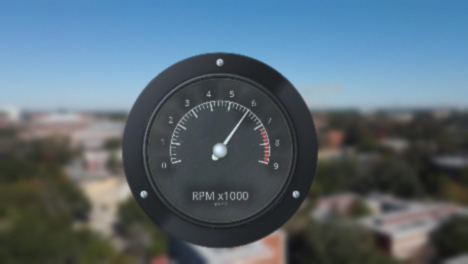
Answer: 6000 rpm
